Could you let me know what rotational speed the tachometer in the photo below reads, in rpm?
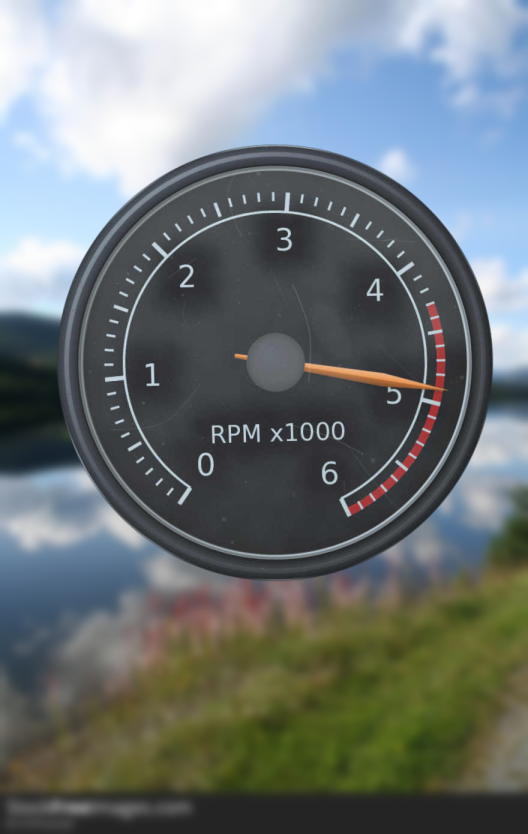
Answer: 4900 rpm
